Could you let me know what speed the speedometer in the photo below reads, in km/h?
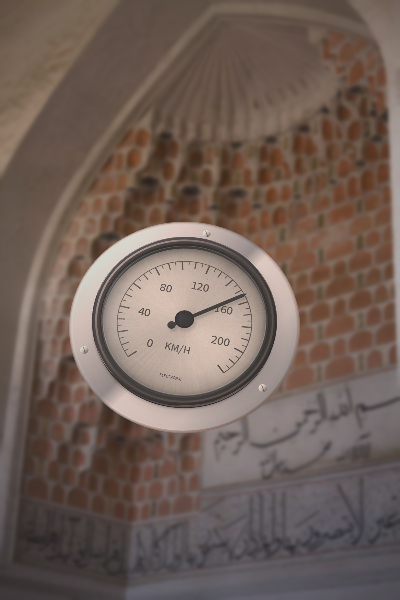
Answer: 155 km/h
